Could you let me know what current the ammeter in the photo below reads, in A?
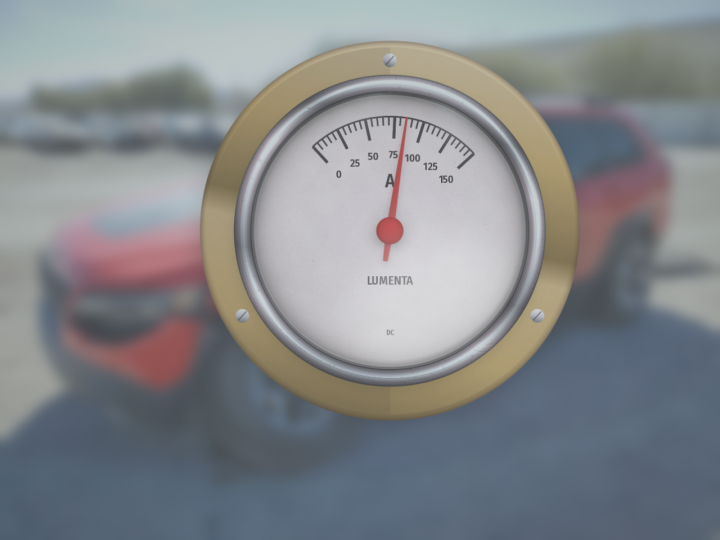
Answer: 85 A
